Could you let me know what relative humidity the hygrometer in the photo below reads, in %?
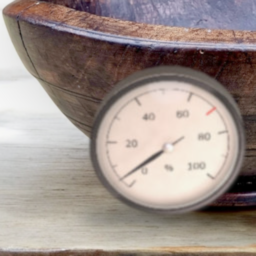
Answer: 5 %
